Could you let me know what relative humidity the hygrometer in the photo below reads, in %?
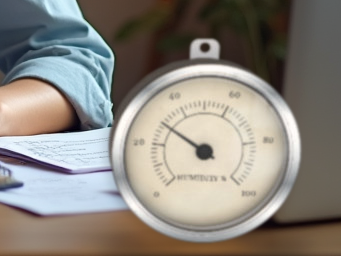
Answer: 30 %
